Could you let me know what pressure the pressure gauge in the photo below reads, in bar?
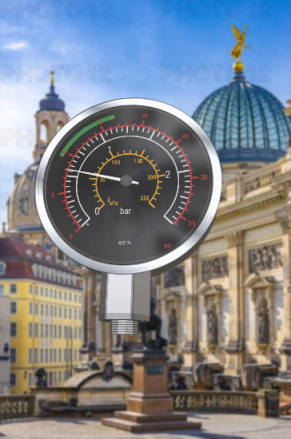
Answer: 0.55 bar
